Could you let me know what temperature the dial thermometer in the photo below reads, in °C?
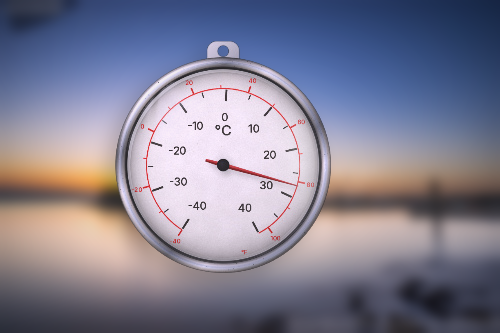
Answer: 27.5 °C
